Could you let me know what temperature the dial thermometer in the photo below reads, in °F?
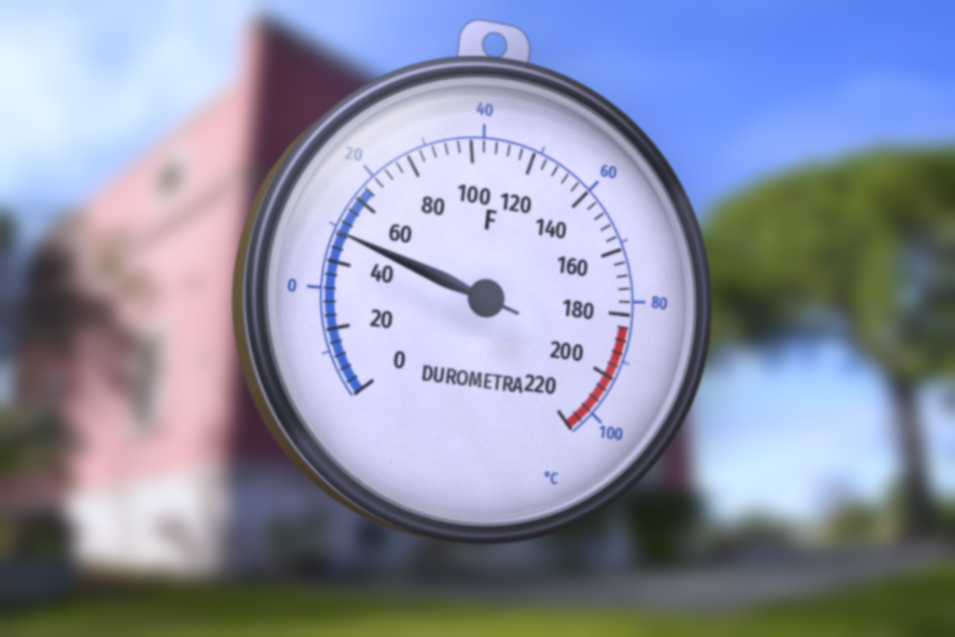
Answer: 48 °F
